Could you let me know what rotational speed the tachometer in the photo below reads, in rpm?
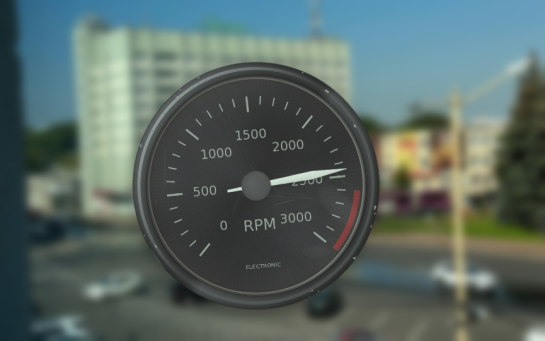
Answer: 2450 rpm
